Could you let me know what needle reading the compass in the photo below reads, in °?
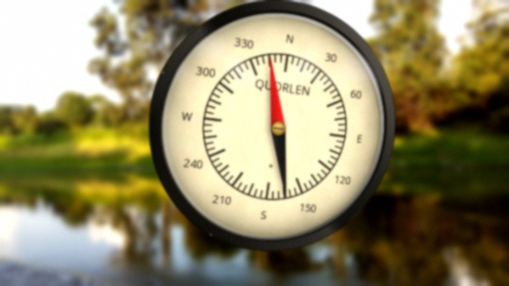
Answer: 345 °
